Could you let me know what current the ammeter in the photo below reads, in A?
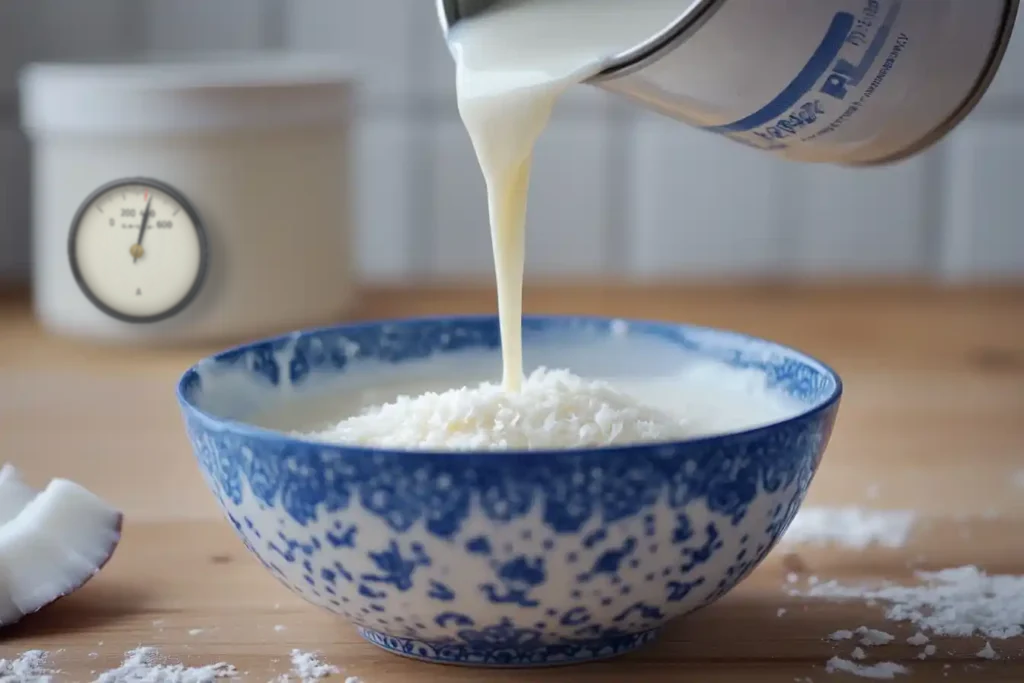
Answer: 400 A
